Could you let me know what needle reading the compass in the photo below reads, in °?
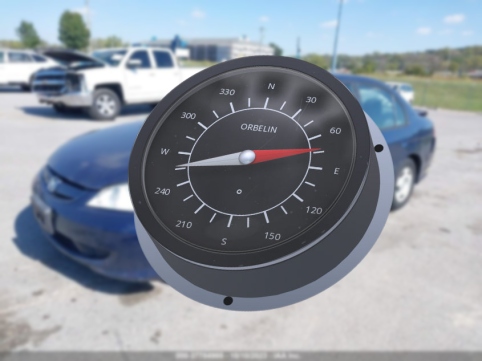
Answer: 75 °
